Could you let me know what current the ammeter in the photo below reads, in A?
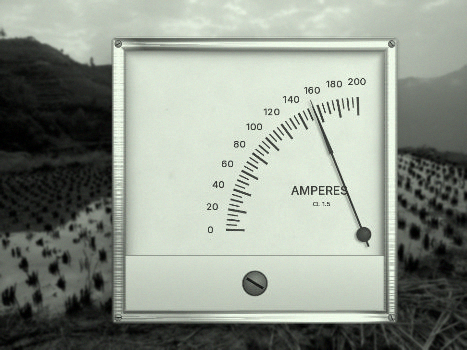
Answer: 155 A
